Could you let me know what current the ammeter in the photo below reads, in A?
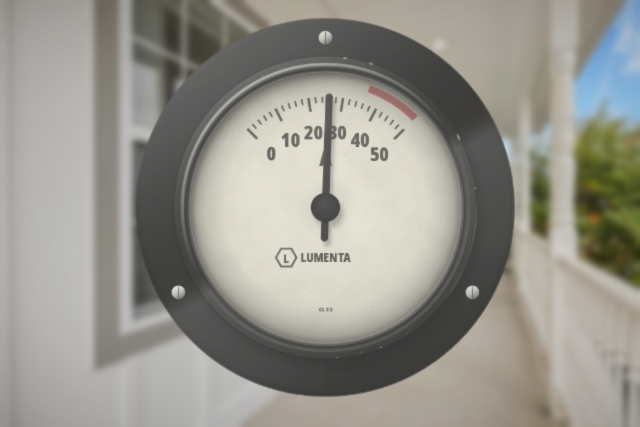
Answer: 26 A
